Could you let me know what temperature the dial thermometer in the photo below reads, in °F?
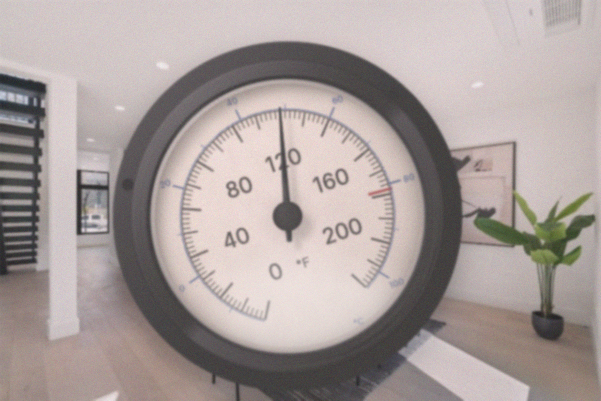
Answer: 120 °F
